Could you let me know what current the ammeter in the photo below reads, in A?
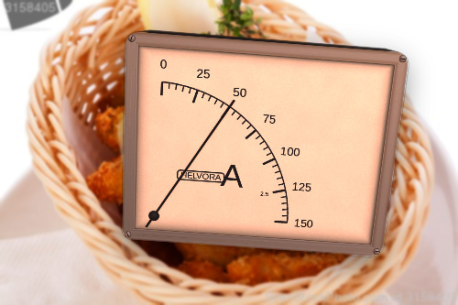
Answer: 50 A
